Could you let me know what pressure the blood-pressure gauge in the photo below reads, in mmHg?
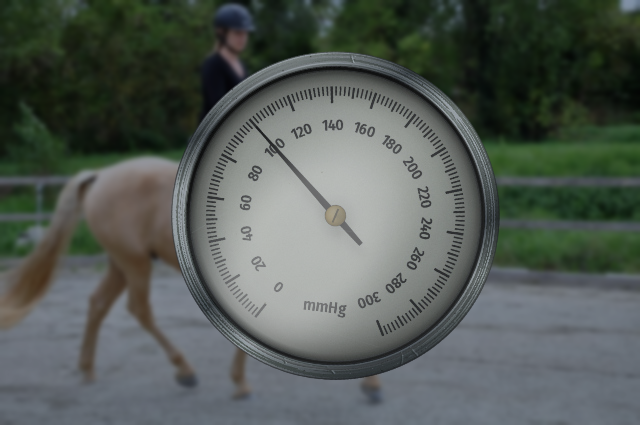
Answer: 100 mmHg
